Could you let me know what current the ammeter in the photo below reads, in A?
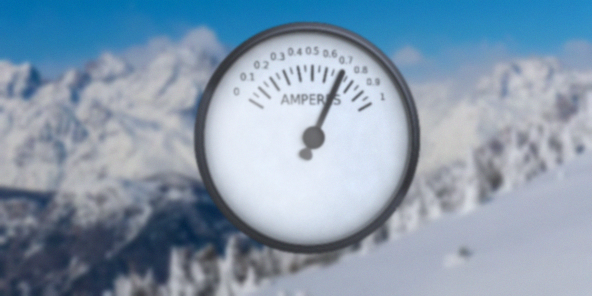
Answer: 0.7 A
